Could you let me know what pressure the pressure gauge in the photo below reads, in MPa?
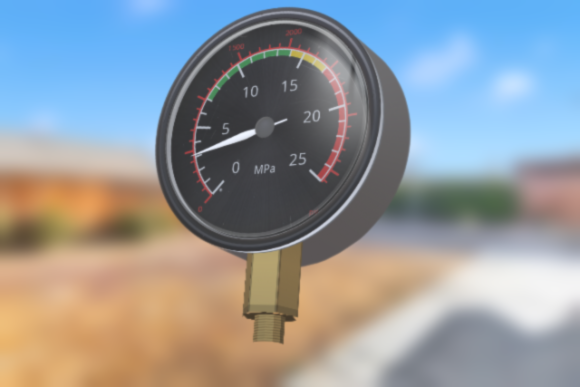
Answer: 3 MPa
